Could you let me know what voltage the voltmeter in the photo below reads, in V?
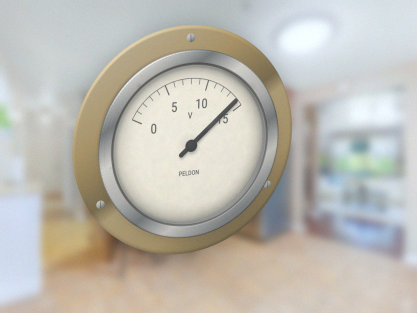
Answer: 14 V
